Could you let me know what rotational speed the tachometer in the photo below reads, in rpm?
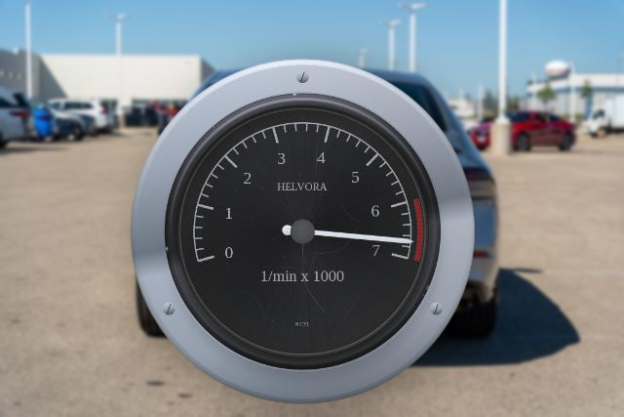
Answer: 6700 rpm
